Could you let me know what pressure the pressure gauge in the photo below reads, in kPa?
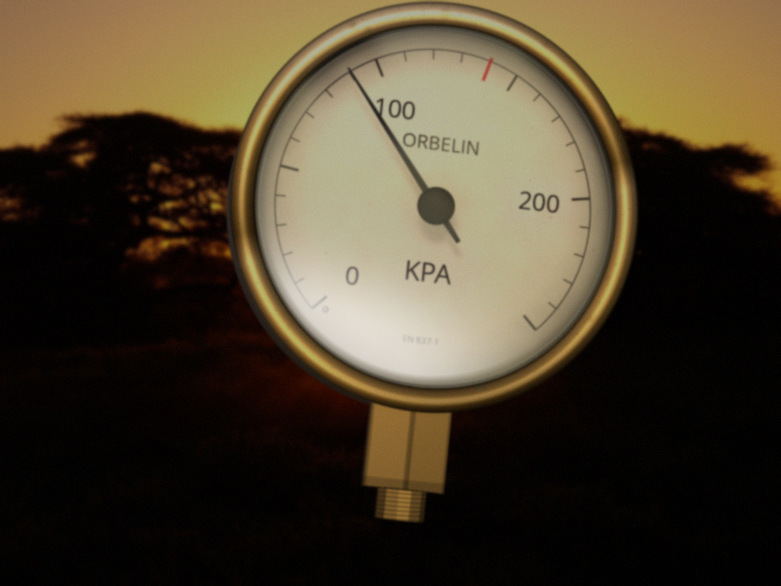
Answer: 90 kPa
